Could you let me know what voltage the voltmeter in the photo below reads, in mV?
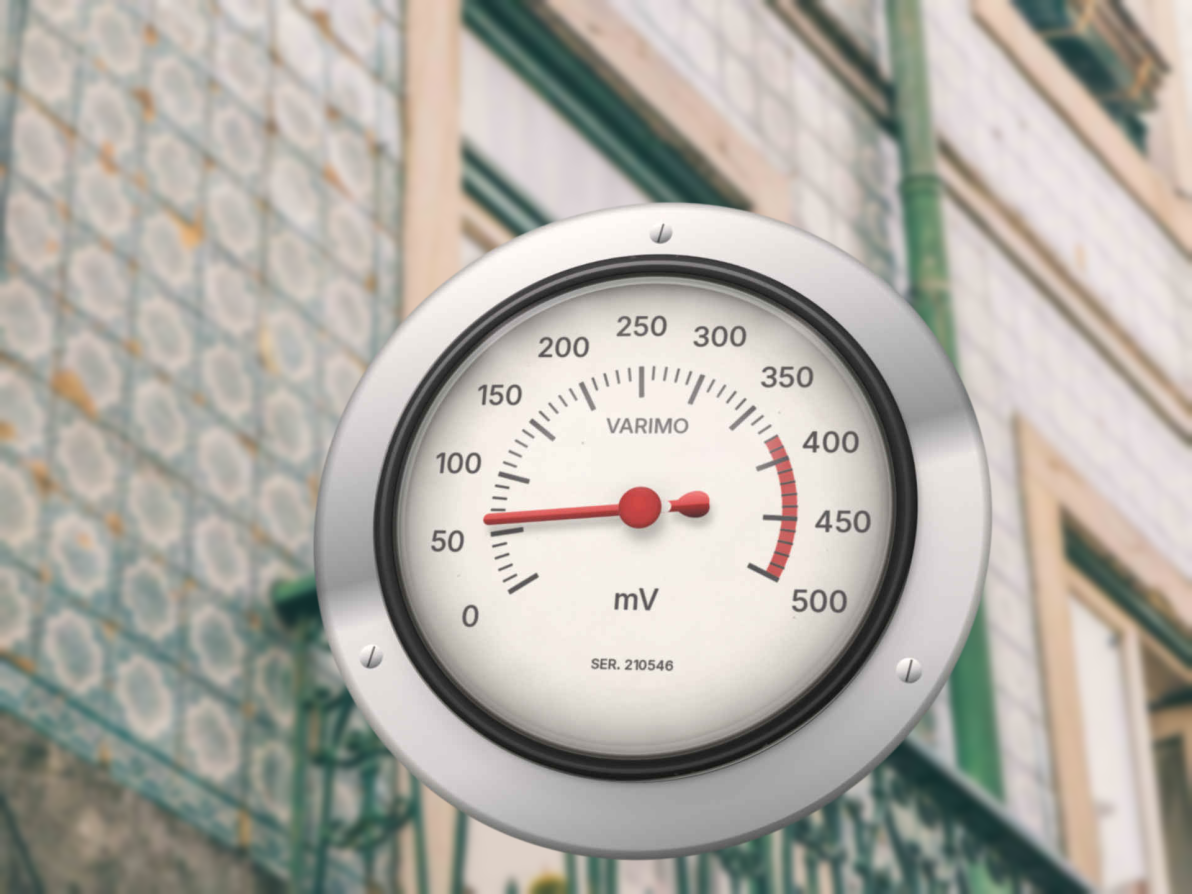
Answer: 60 mV
